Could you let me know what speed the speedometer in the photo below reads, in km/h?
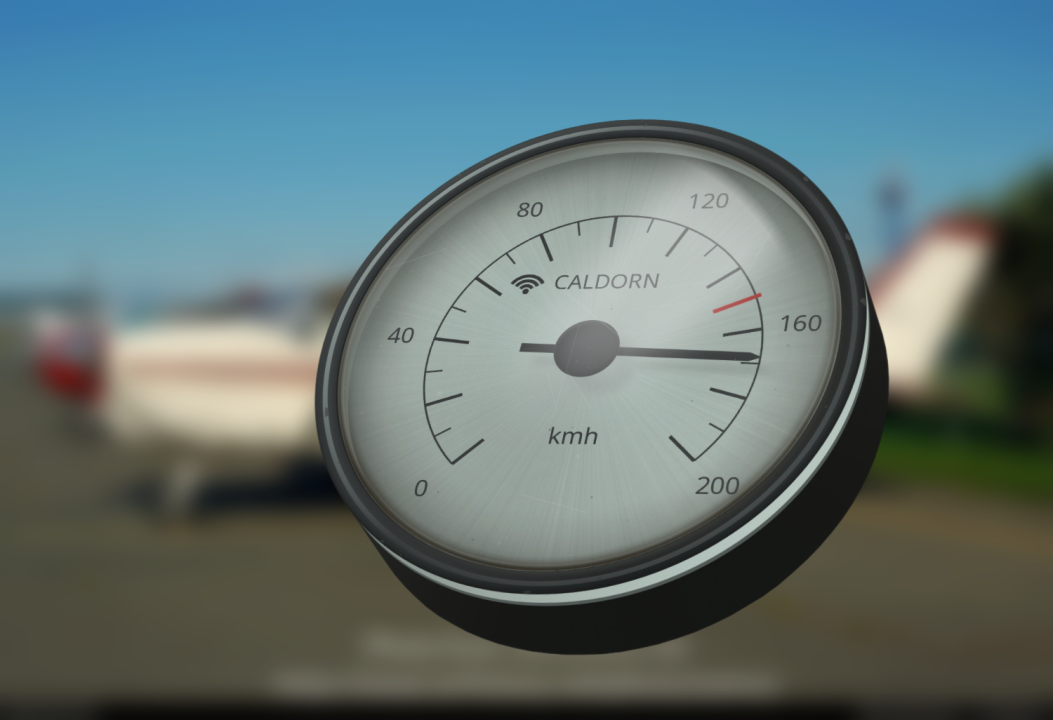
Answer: 170 km/h
